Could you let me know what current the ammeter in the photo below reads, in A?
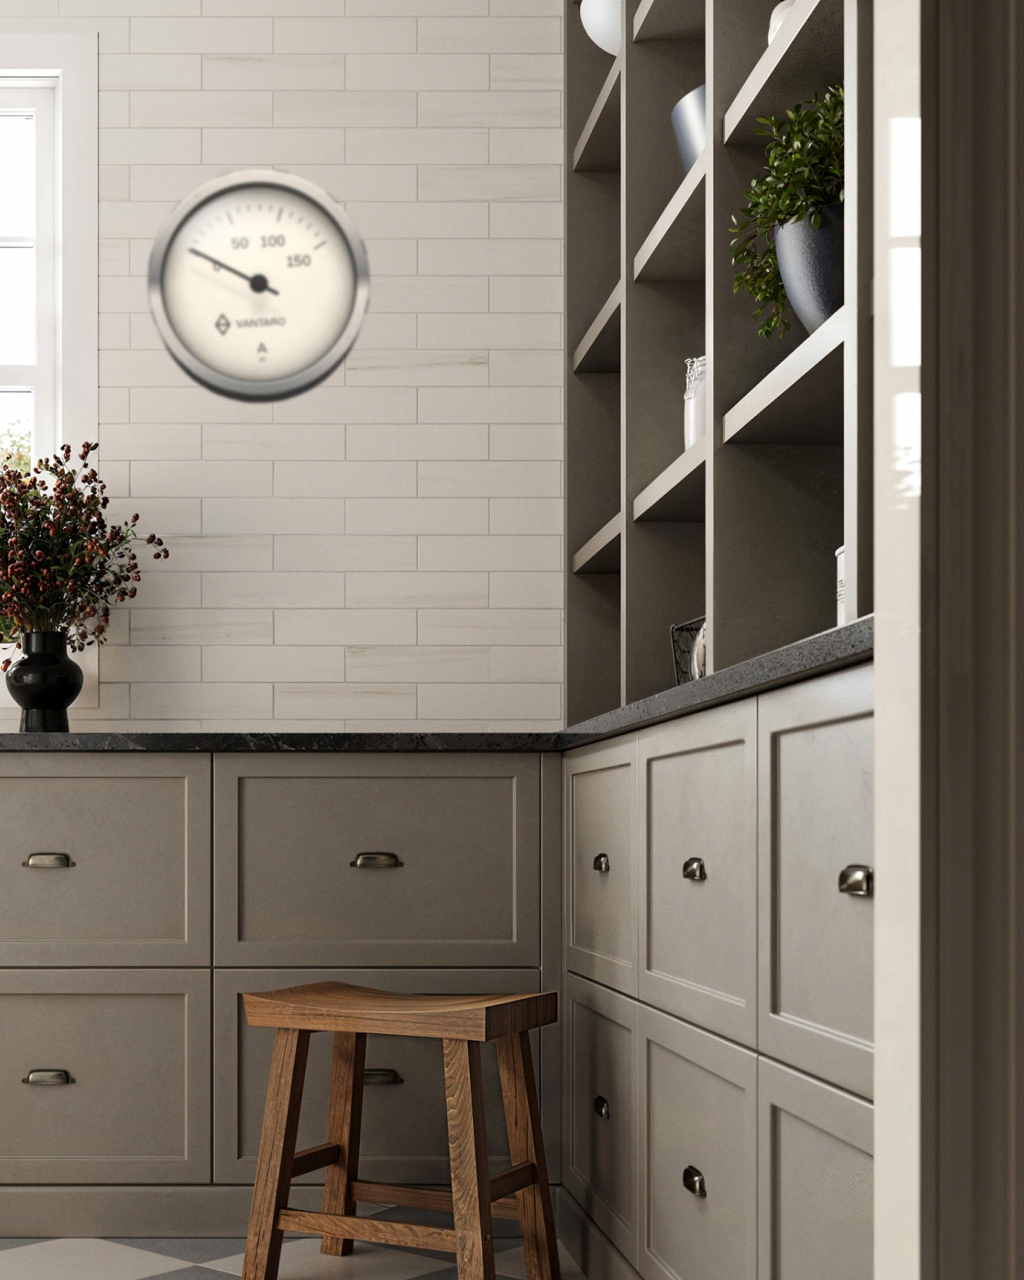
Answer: 0 A
